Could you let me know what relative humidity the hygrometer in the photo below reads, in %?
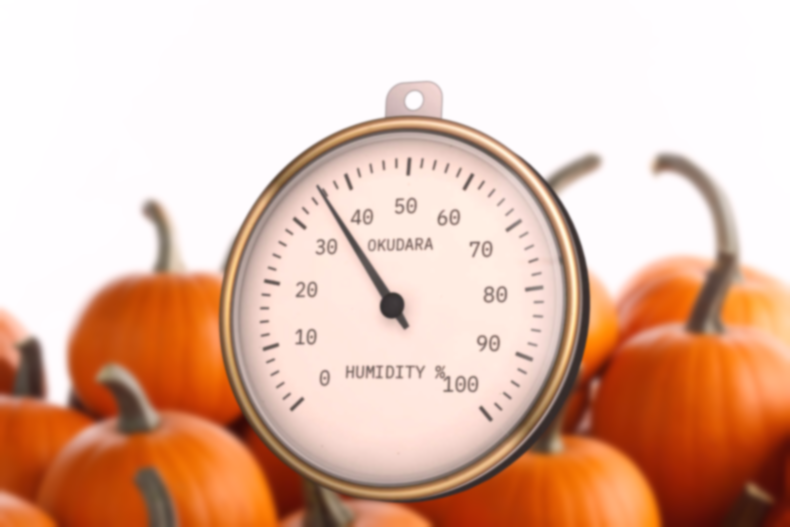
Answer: 36 %
